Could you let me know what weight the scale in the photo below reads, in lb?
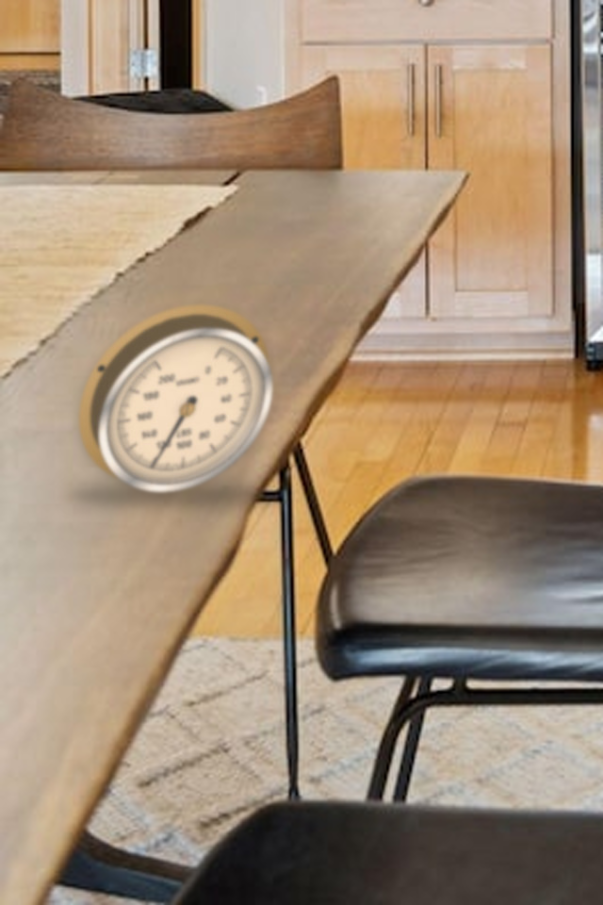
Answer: 120 lb
